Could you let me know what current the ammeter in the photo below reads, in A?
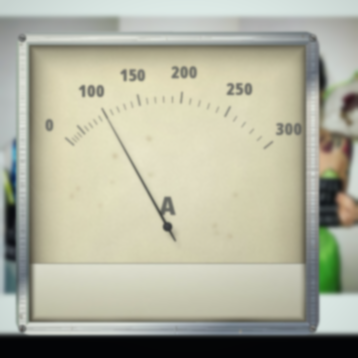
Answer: 100 A
